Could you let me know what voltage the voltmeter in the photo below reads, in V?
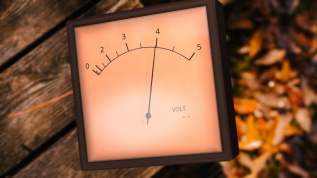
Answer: 4 V
